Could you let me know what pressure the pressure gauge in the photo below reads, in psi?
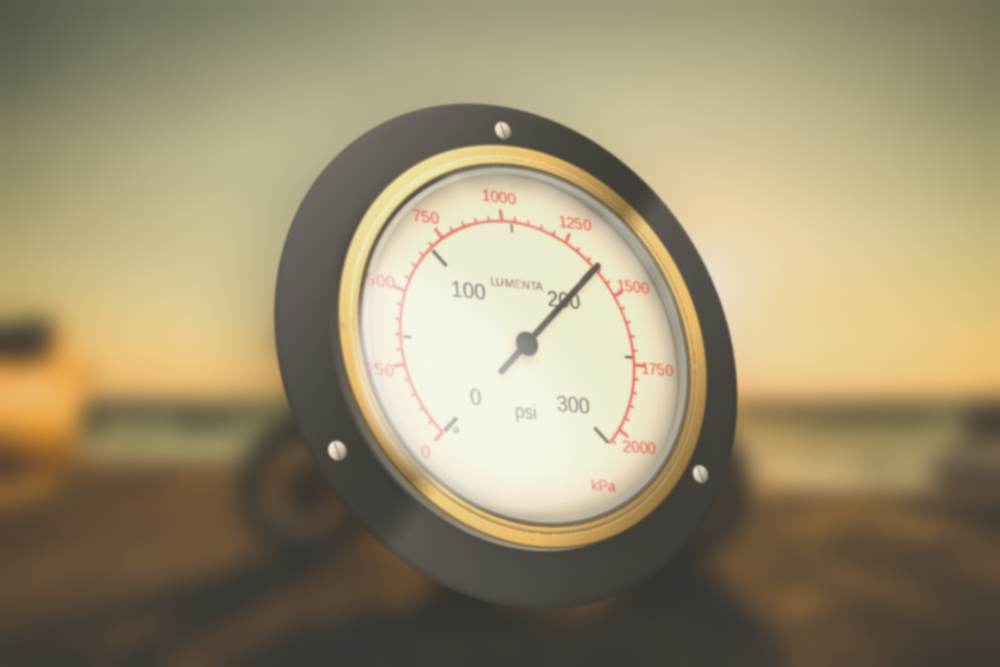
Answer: 200 psi
